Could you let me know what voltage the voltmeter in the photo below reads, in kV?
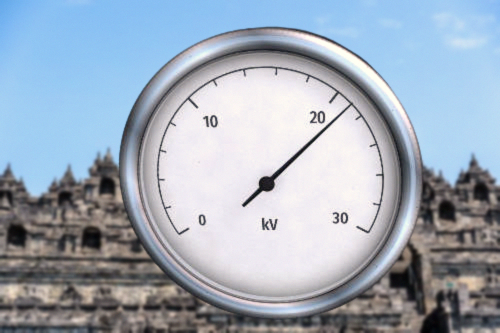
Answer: 21 kV
